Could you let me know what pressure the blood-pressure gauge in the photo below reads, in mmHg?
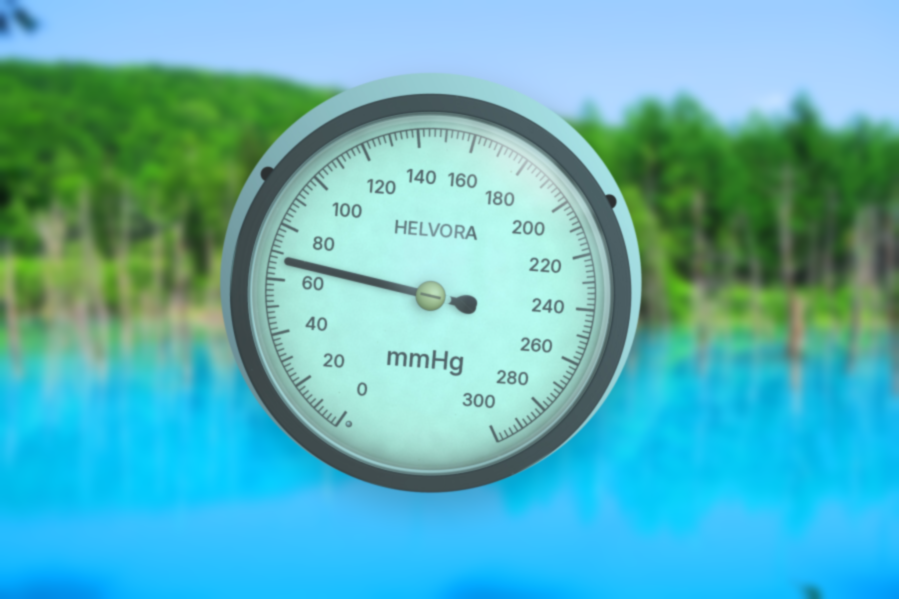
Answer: 68 mmHg
